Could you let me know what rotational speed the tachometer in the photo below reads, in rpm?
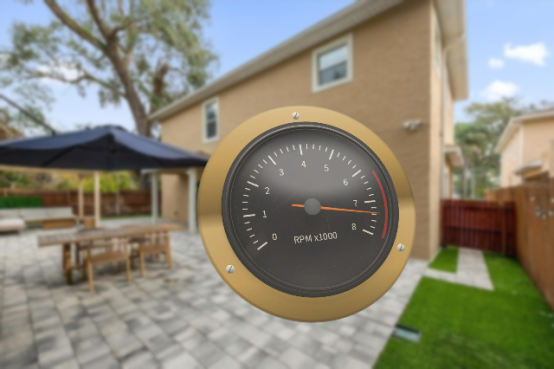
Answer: 7400 rpm
